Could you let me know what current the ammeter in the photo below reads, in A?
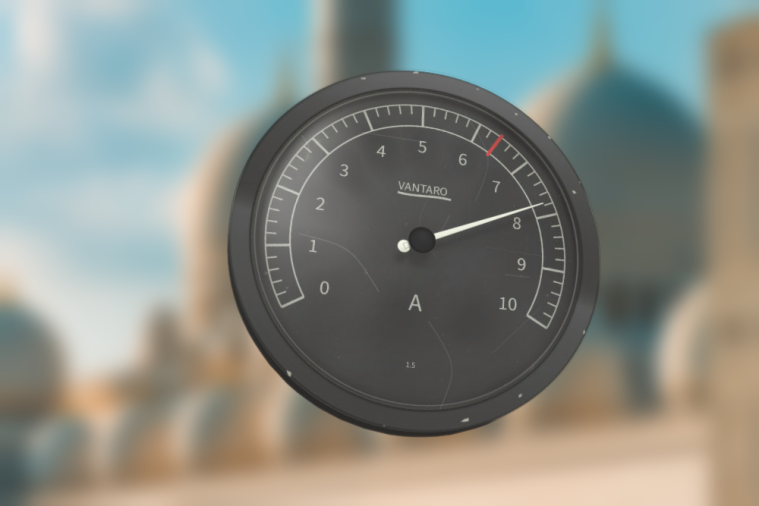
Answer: 7.8 A
